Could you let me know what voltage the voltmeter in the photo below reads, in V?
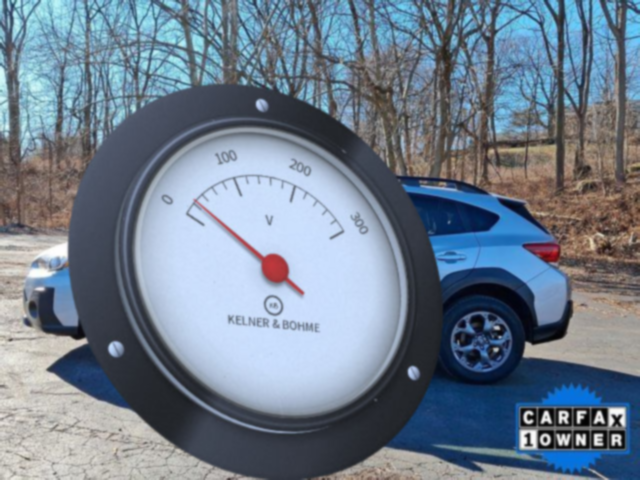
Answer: 20 V
